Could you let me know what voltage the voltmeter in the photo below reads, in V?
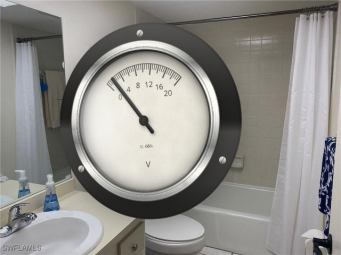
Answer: 2 V
